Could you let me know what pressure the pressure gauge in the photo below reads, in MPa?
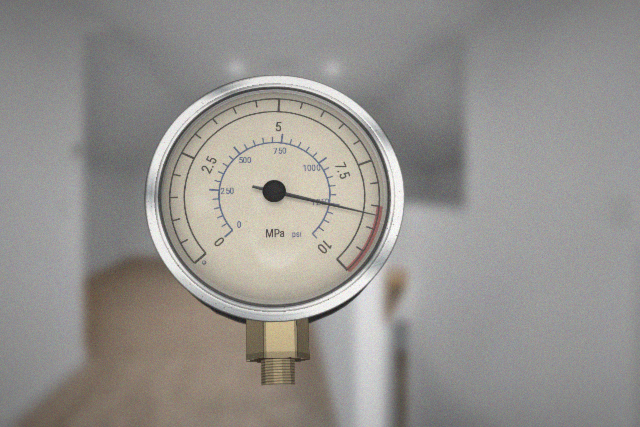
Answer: 8.75 MPa
